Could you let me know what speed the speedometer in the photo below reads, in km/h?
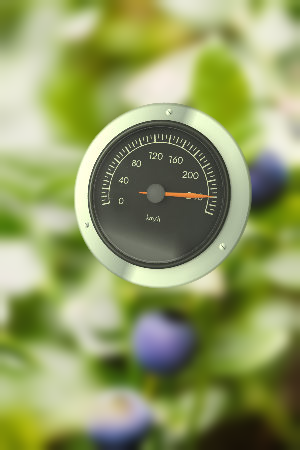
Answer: 240 km/h
